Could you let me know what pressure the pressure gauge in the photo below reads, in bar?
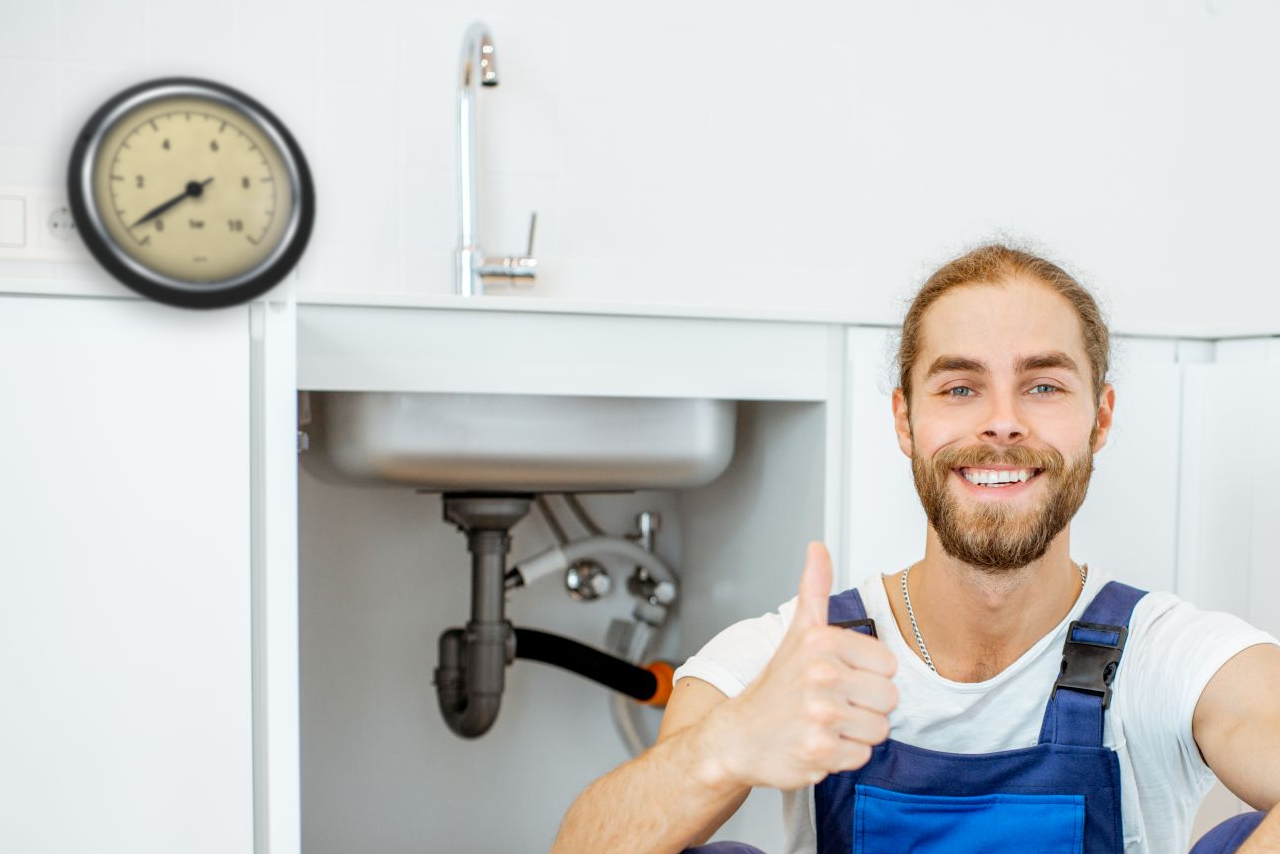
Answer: 0.5 bar
